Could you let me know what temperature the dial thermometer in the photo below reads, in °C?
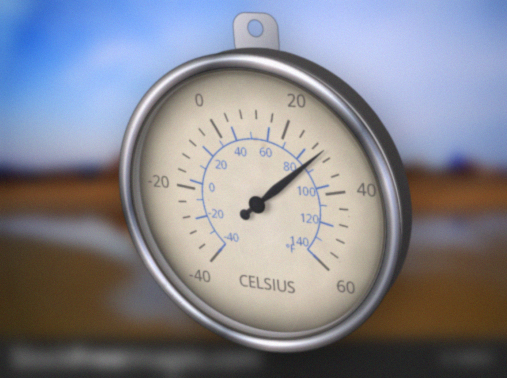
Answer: 30 °C
